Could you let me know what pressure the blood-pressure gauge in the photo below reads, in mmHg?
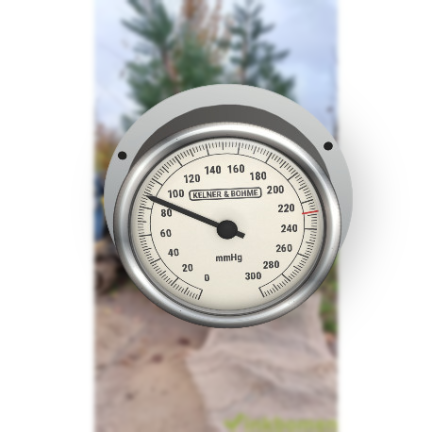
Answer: 90 mmHg
